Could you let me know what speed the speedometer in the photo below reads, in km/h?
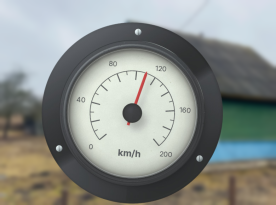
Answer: 110 km/h
